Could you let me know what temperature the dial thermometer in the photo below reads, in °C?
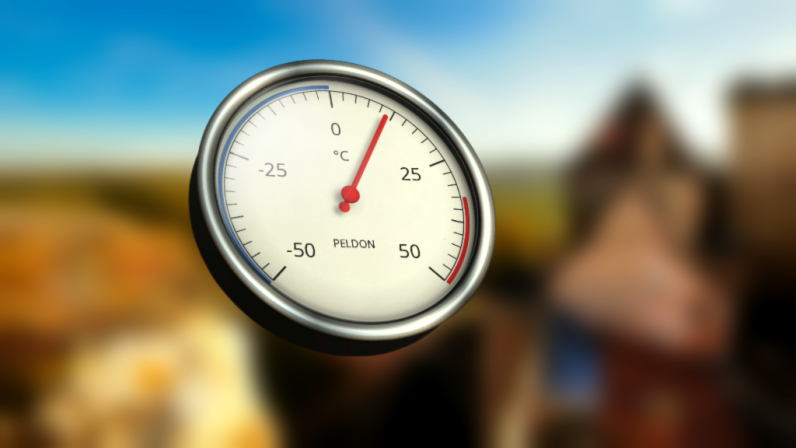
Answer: 11.25 °C
